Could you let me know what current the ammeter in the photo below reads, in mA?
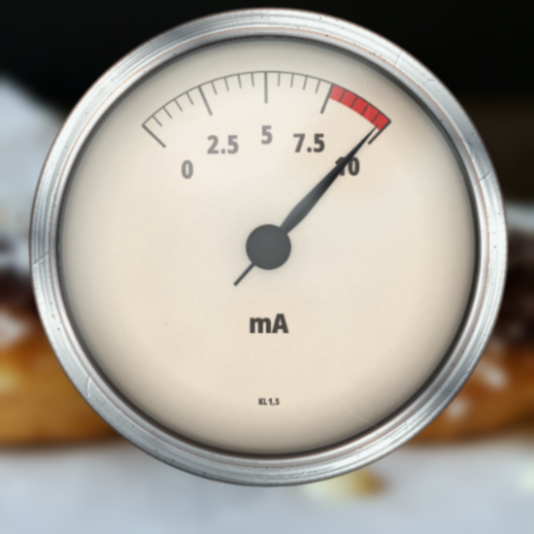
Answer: 9.75 mA
